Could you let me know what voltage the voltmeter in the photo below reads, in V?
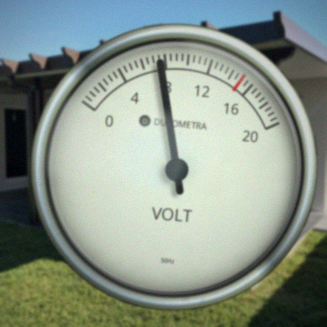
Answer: 7.5 V
